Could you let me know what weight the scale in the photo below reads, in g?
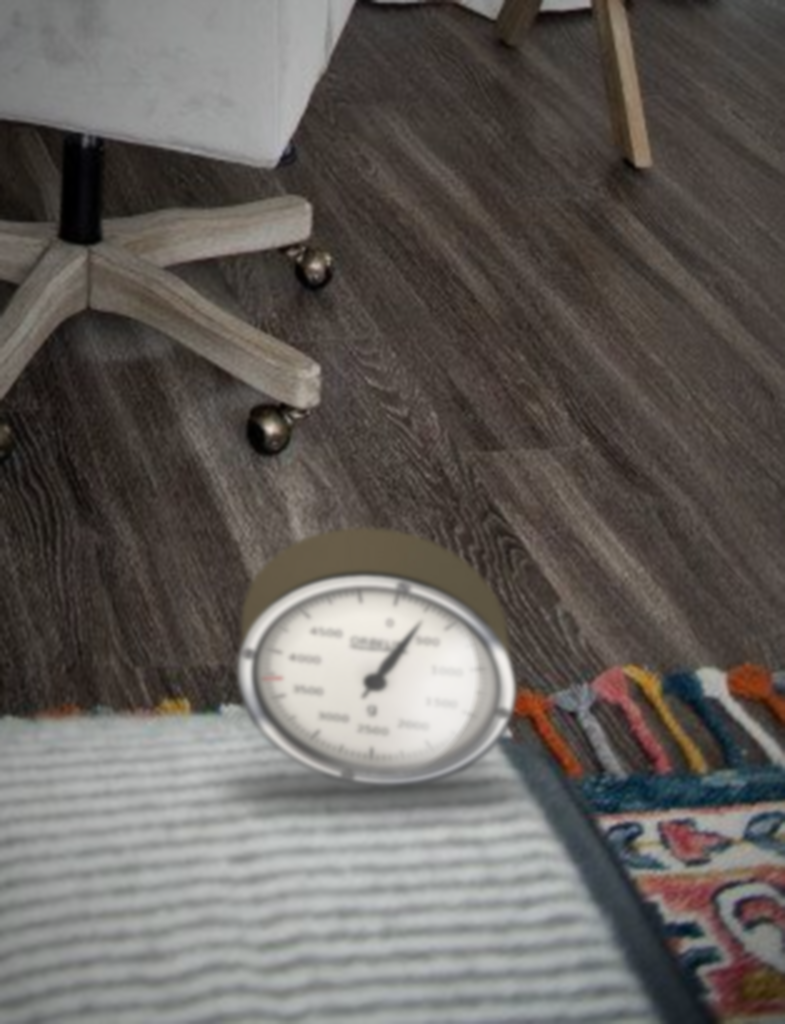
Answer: 250 g
